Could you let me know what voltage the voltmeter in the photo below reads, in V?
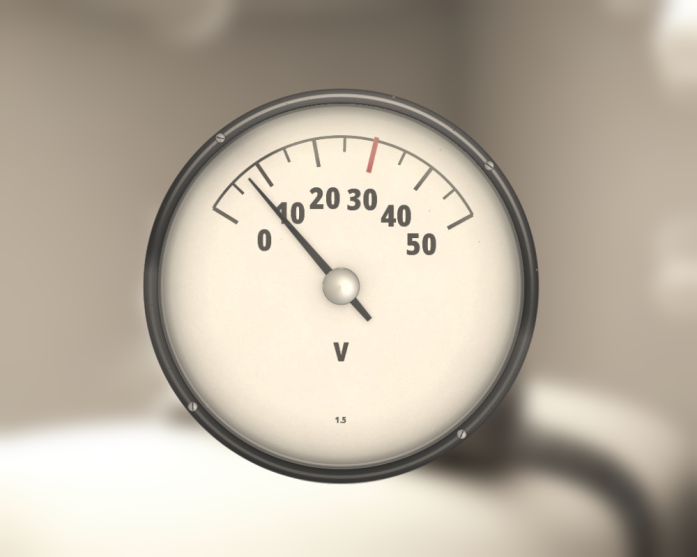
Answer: 7.5 V
